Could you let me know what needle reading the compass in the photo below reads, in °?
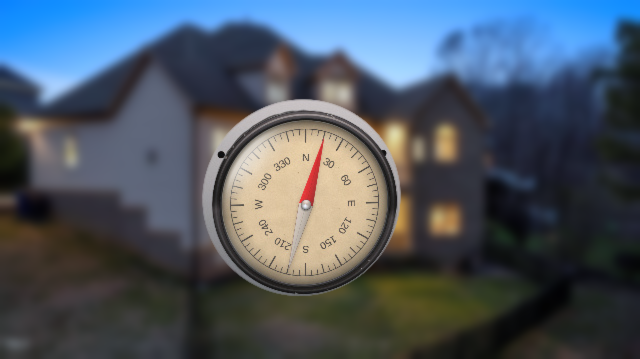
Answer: 15 °
